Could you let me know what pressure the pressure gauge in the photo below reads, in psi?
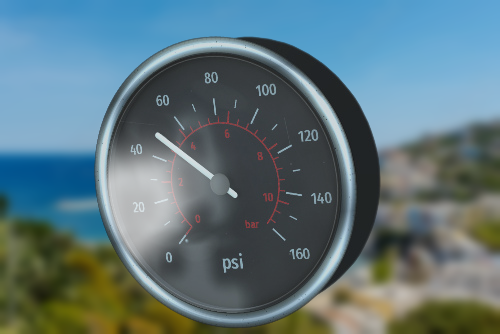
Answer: 50 psi
